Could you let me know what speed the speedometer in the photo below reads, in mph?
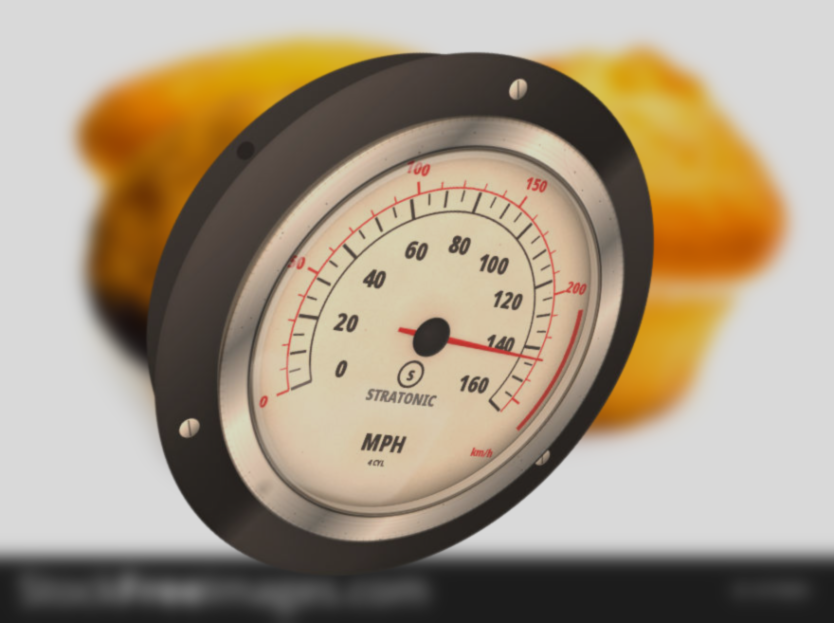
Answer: 142.5 mph
